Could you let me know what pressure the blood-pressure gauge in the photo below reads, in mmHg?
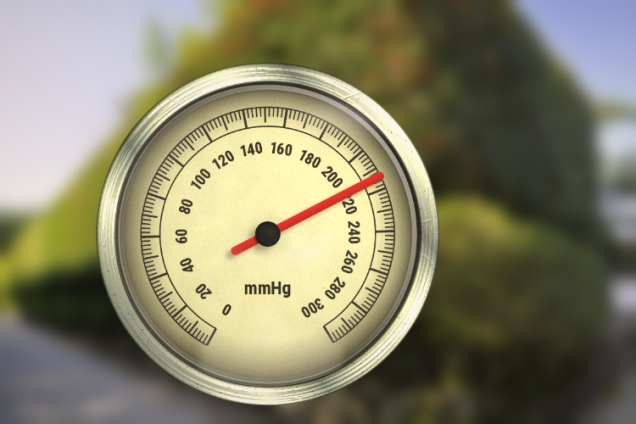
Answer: 214 mmHg
